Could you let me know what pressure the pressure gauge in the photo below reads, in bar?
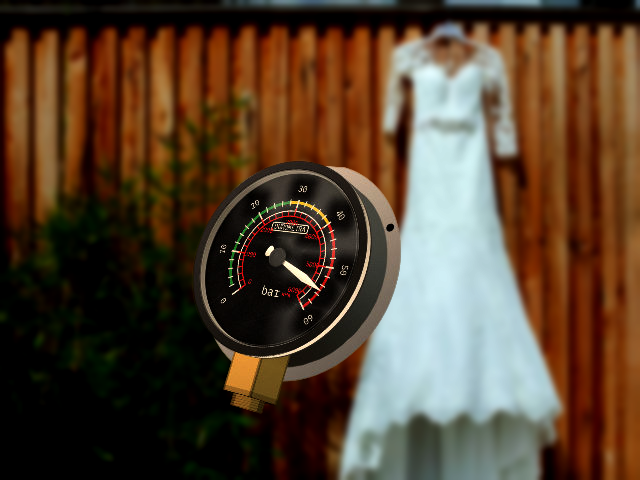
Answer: 55 bar
